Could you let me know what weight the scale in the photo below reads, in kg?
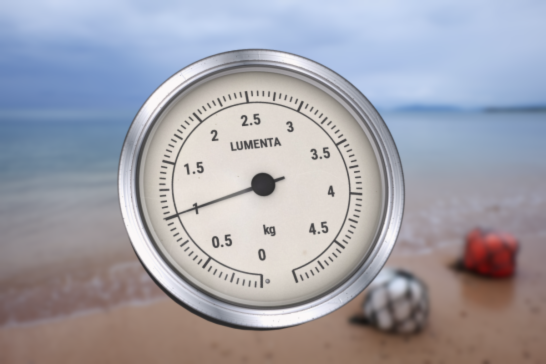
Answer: 1 kg
